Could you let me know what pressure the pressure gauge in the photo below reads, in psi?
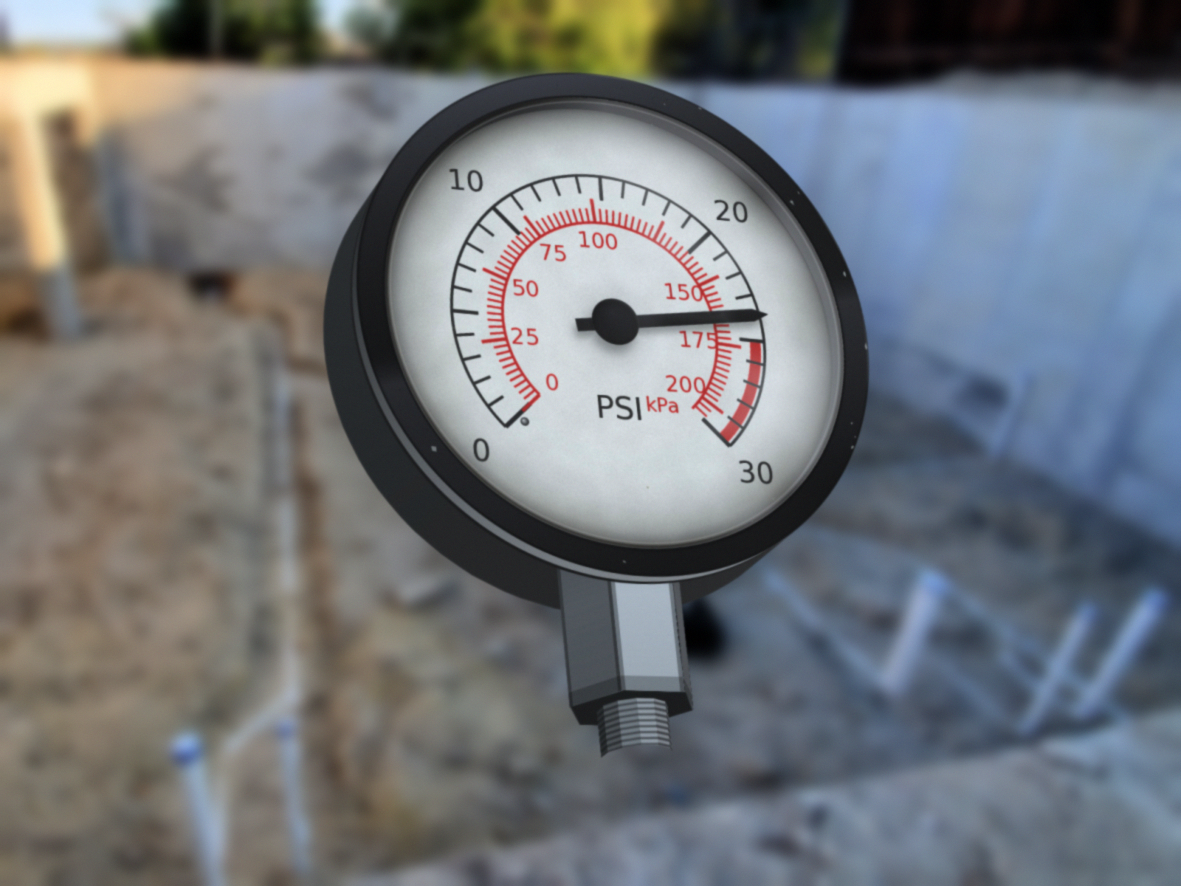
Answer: 24 psi
